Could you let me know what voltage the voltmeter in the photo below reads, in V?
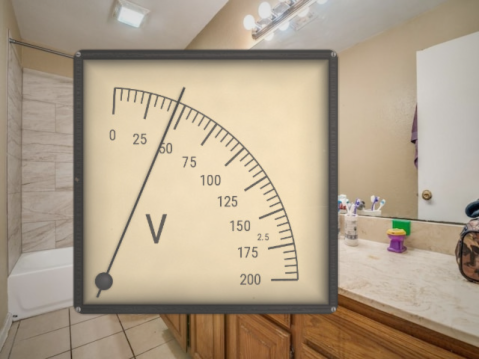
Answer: 45 V
